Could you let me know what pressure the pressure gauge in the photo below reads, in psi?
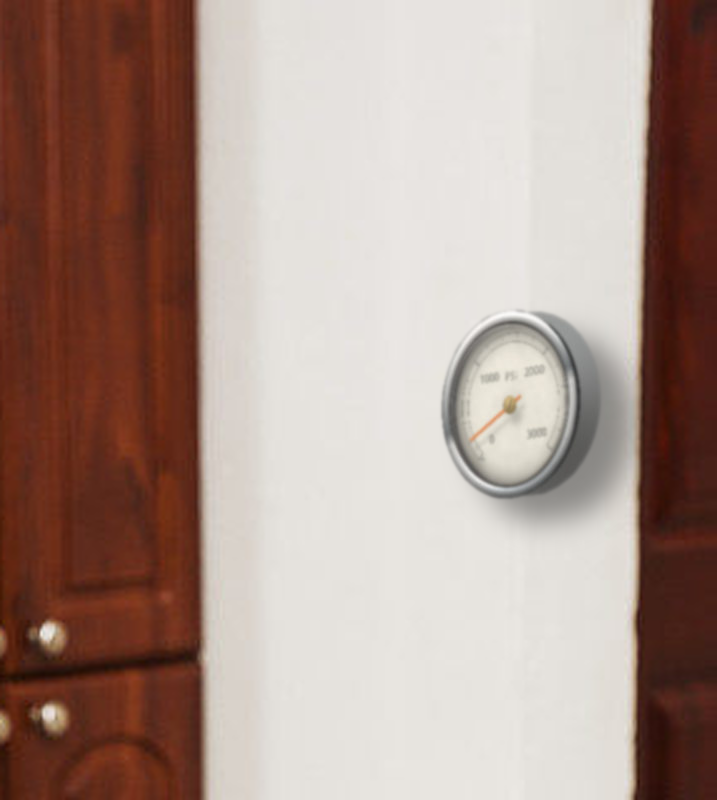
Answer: 200 psi
